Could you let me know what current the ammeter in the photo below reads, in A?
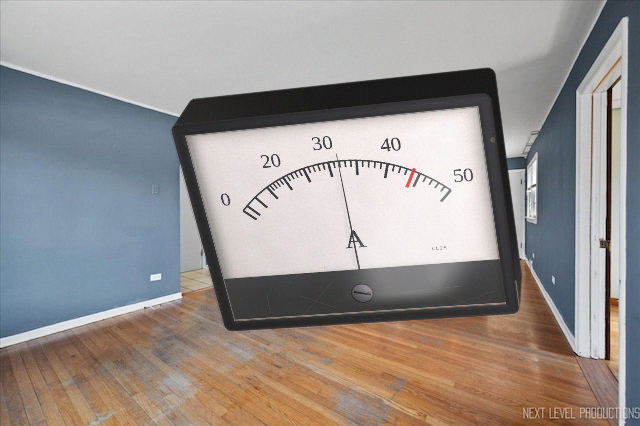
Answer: 32 A
